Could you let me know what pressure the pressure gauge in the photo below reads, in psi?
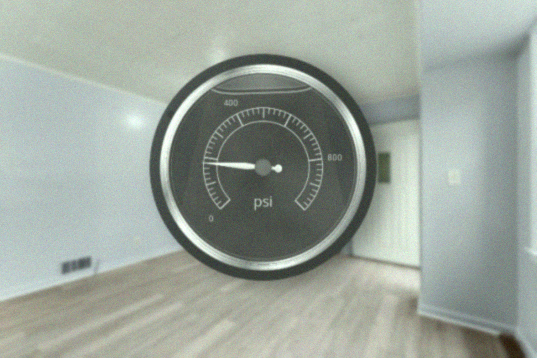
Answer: 180 psi
